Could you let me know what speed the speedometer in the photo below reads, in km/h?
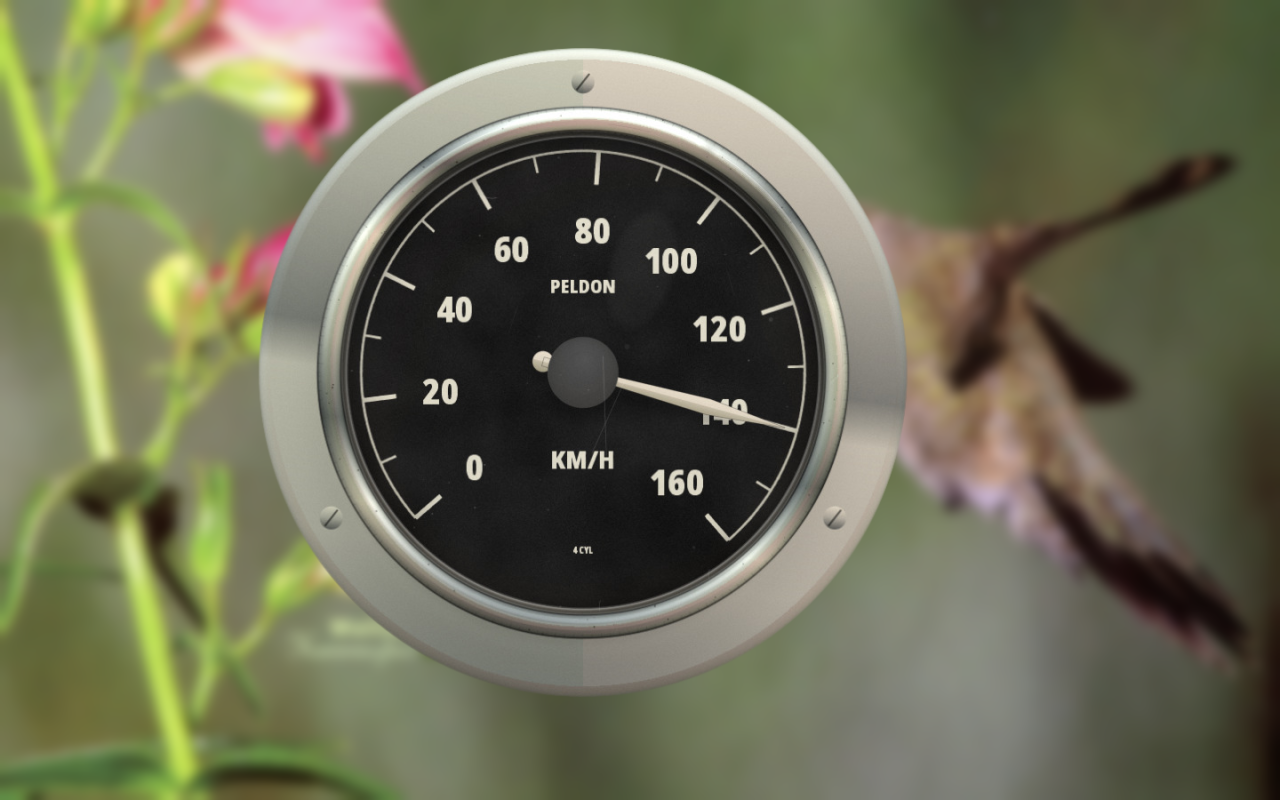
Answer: 140 km/h
